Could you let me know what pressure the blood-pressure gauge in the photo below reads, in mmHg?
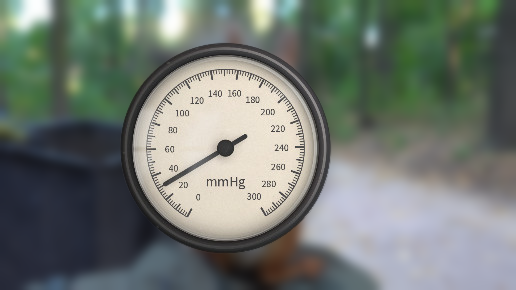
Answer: 30 mmHg
